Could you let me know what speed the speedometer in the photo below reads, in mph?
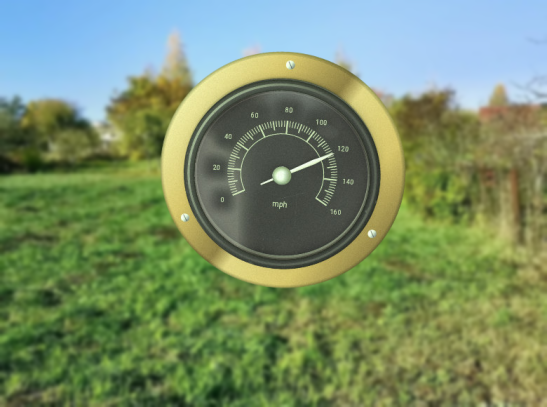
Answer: 120 mph
